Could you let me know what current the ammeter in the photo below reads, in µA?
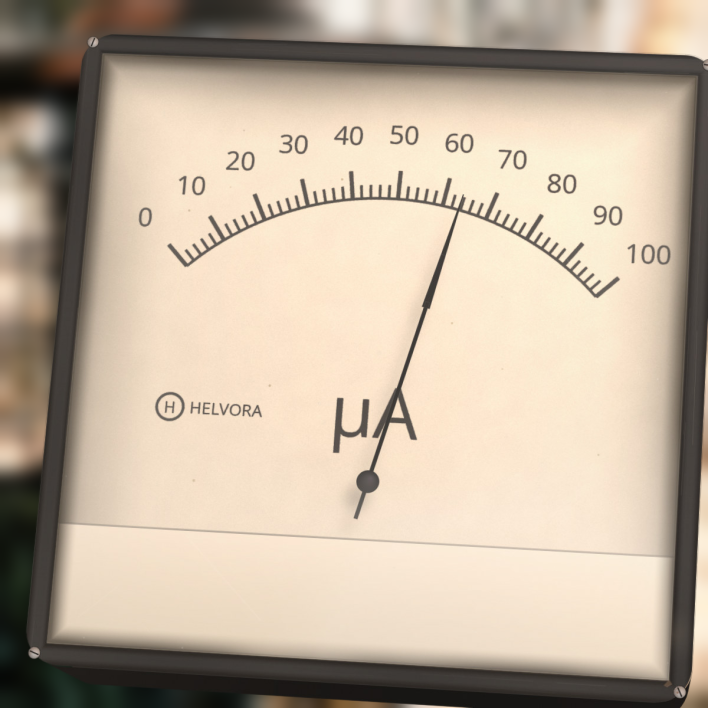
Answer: 64 µA
